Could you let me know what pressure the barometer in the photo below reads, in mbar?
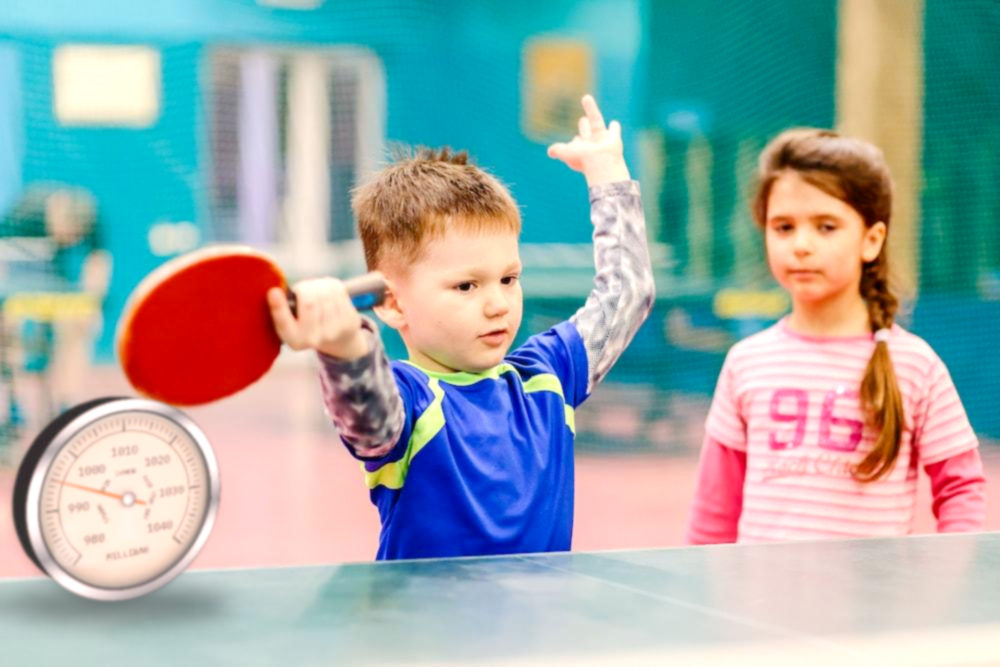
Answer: 995 mbar
